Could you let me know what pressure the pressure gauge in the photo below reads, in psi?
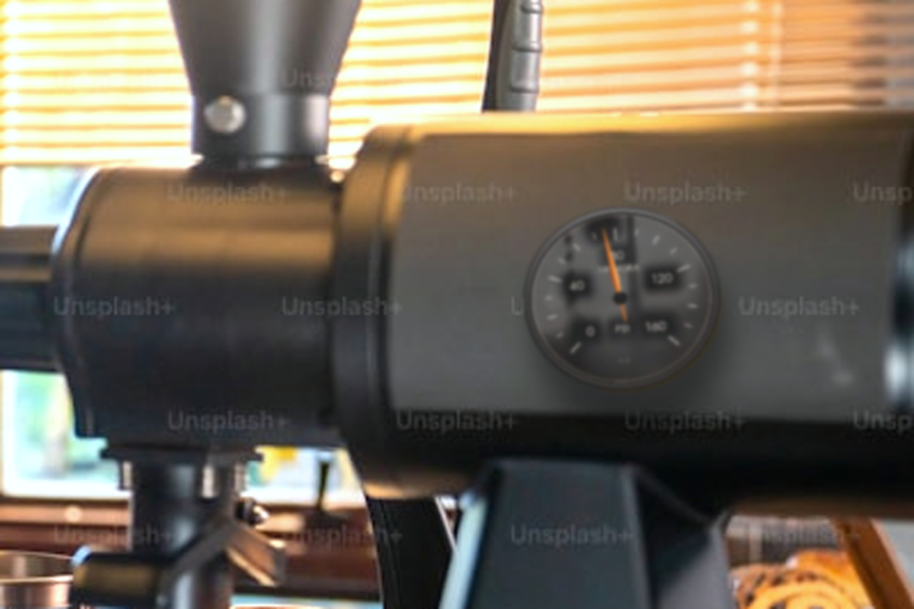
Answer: 75 psi
